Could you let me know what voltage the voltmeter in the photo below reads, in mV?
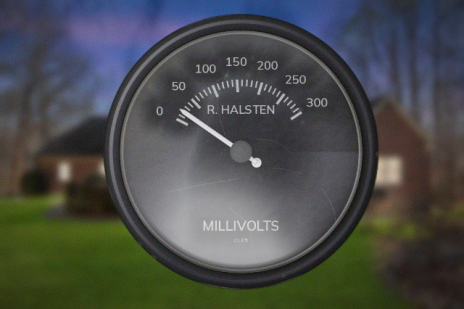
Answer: 20 mV
